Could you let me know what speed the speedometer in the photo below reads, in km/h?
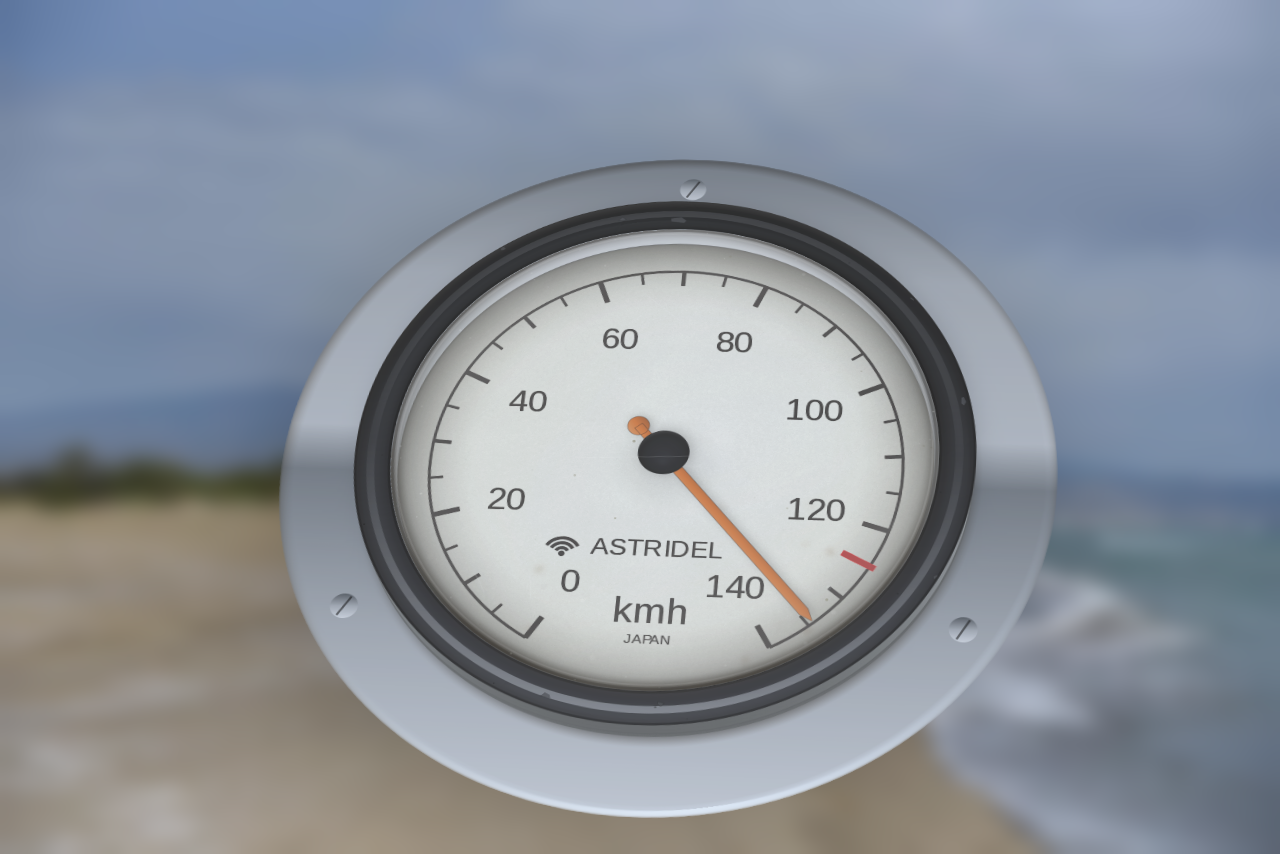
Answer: 135 km/h
